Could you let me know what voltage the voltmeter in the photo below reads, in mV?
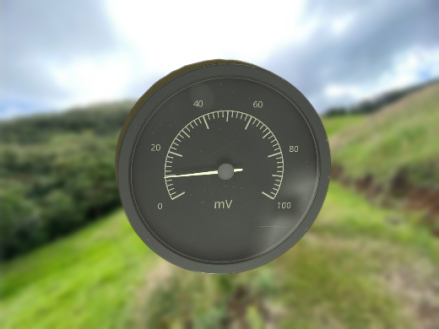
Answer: 10 mV
